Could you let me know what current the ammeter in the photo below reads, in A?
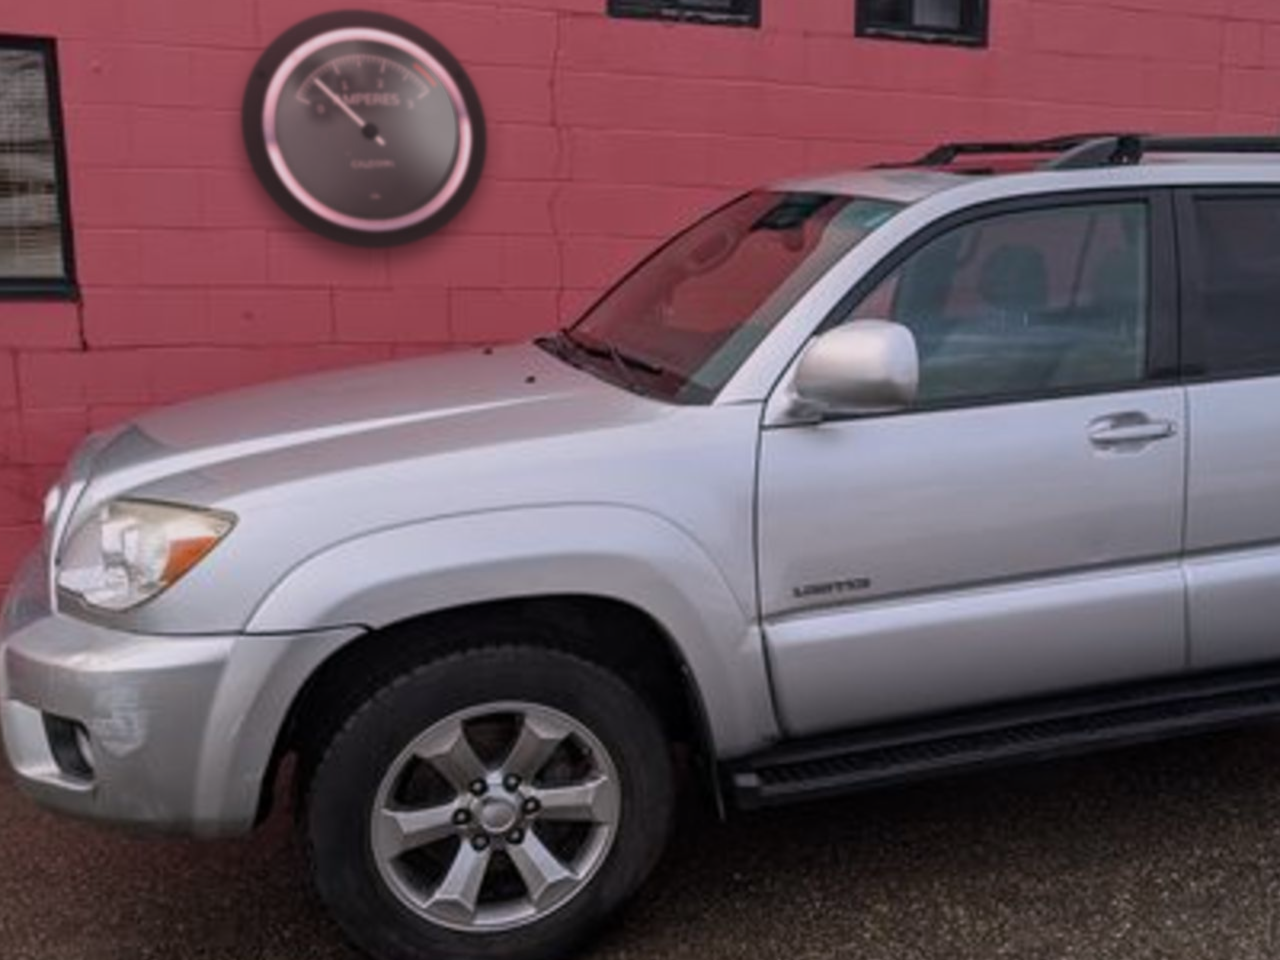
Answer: 0.5 A
